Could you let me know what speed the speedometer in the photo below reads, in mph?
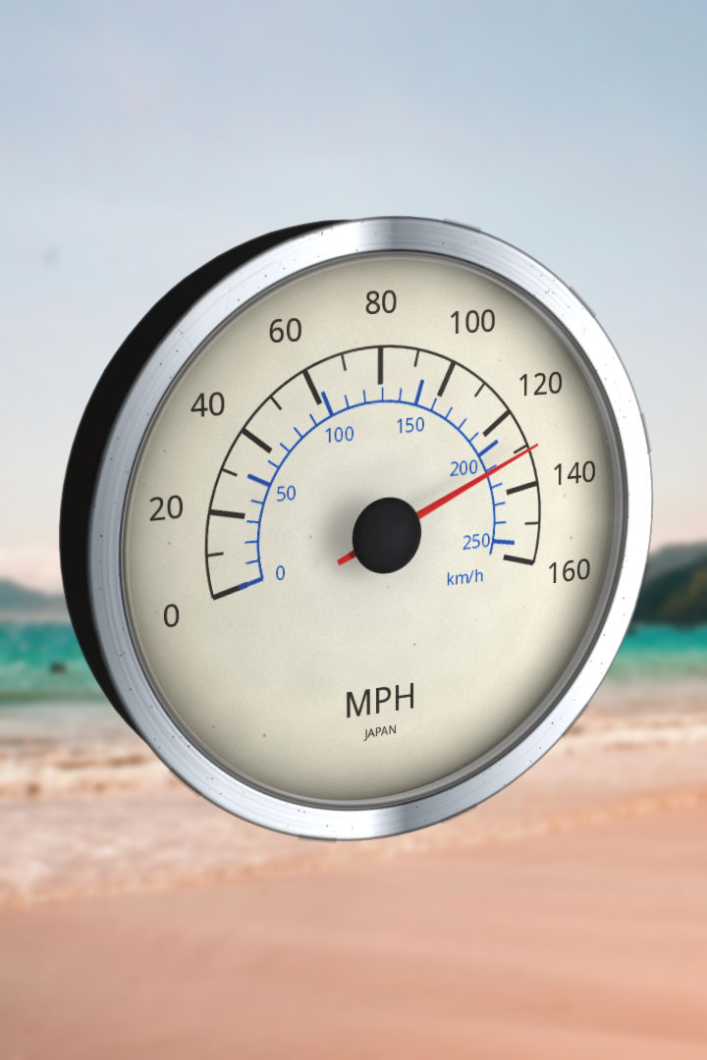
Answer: 130 mph
